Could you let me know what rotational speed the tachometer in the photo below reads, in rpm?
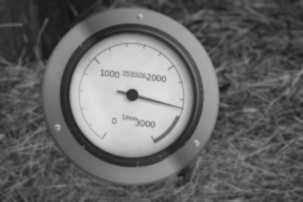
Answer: 2500 rpm
